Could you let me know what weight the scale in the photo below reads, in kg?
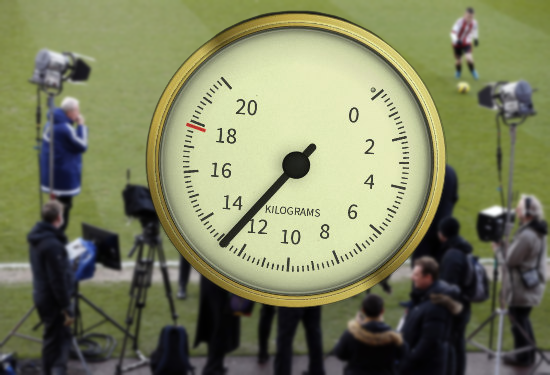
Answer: 12.8 kg
